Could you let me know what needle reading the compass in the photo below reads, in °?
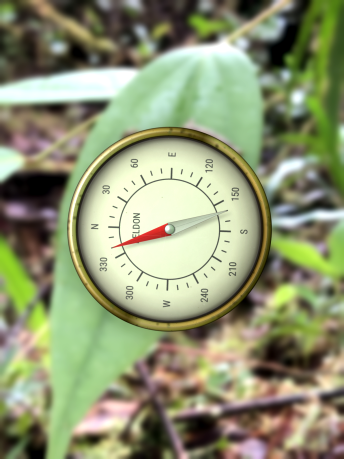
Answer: 340 °
